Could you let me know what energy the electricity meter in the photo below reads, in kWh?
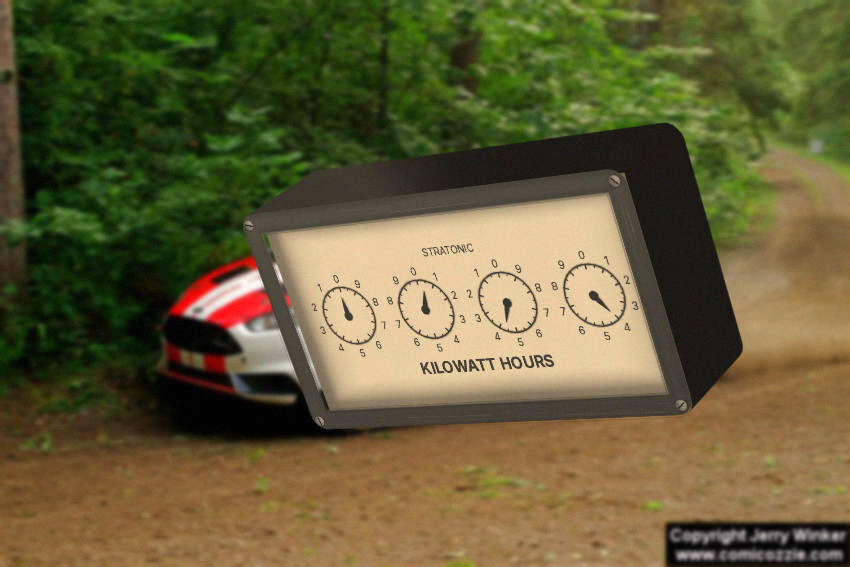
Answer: 44 kWh
